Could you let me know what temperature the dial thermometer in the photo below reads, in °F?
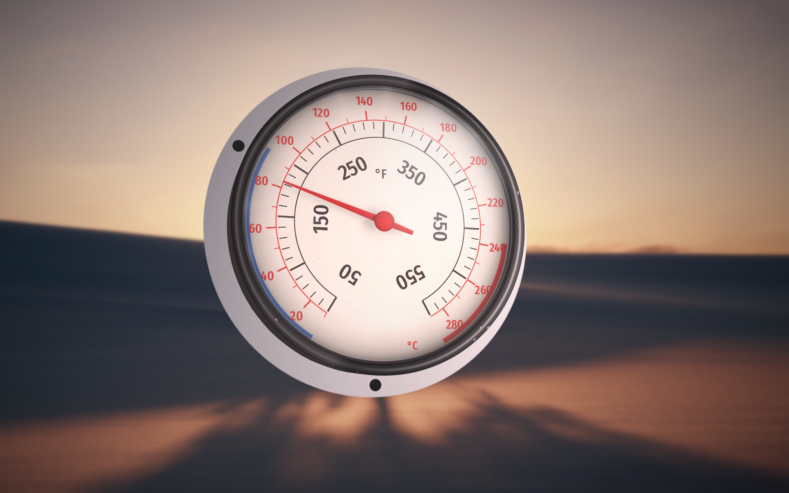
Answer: 180 °F
